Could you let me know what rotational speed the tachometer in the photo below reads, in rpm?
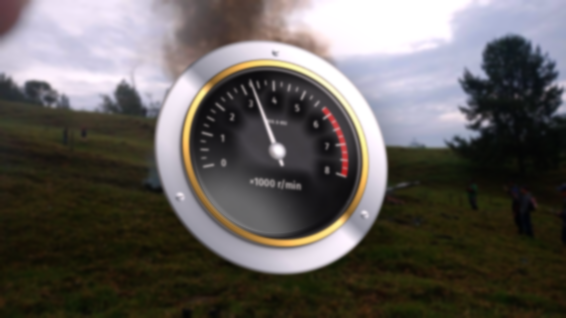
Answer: 3250 rpm
